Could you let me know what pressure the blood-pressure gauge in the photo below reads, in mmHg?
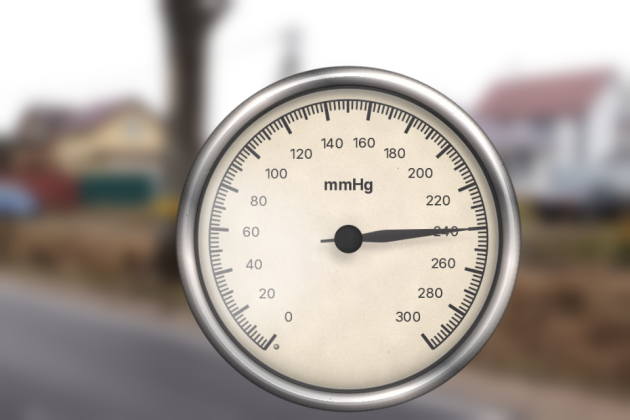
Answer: 240 mmHg
